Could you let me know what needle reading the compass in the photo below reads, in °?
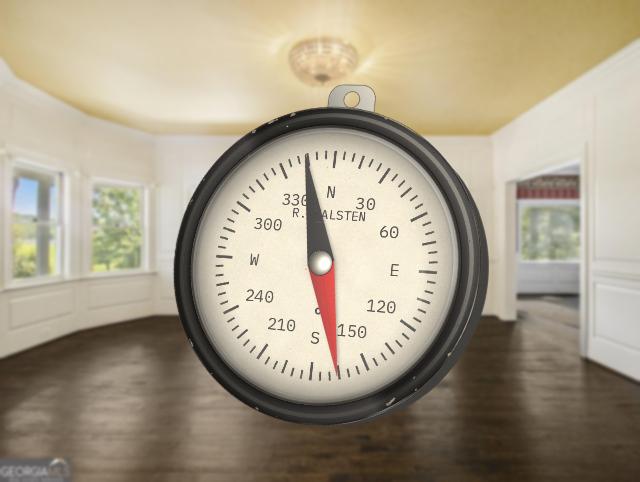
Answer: 165 °
